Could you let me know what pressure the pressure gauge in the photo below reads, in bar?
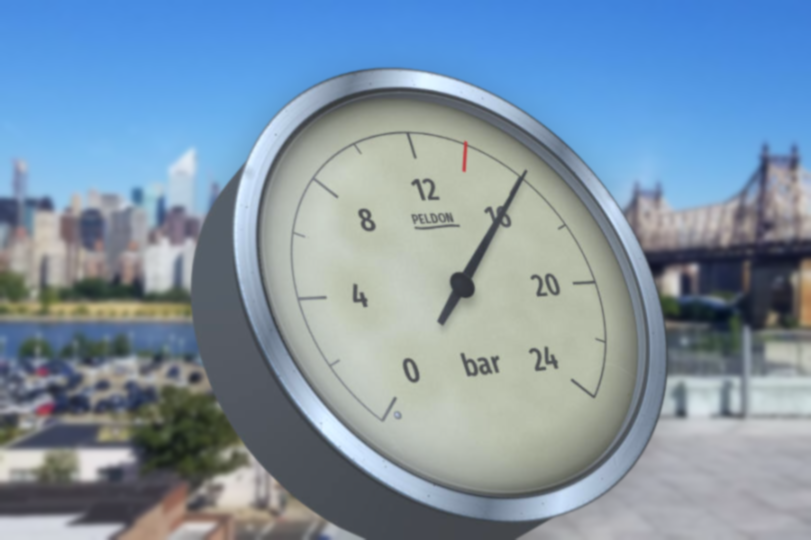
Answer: 16 bar
